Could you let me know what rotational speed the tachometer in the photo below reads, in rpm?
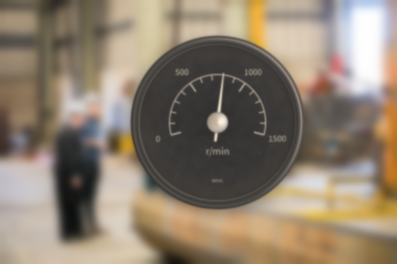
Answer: 800 rpm
